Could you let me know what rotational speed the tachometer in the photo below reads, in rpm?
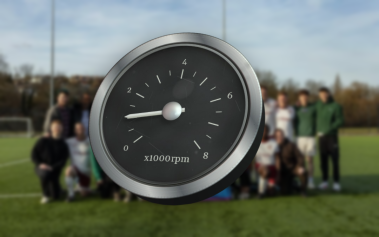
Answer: 1000 rpm
